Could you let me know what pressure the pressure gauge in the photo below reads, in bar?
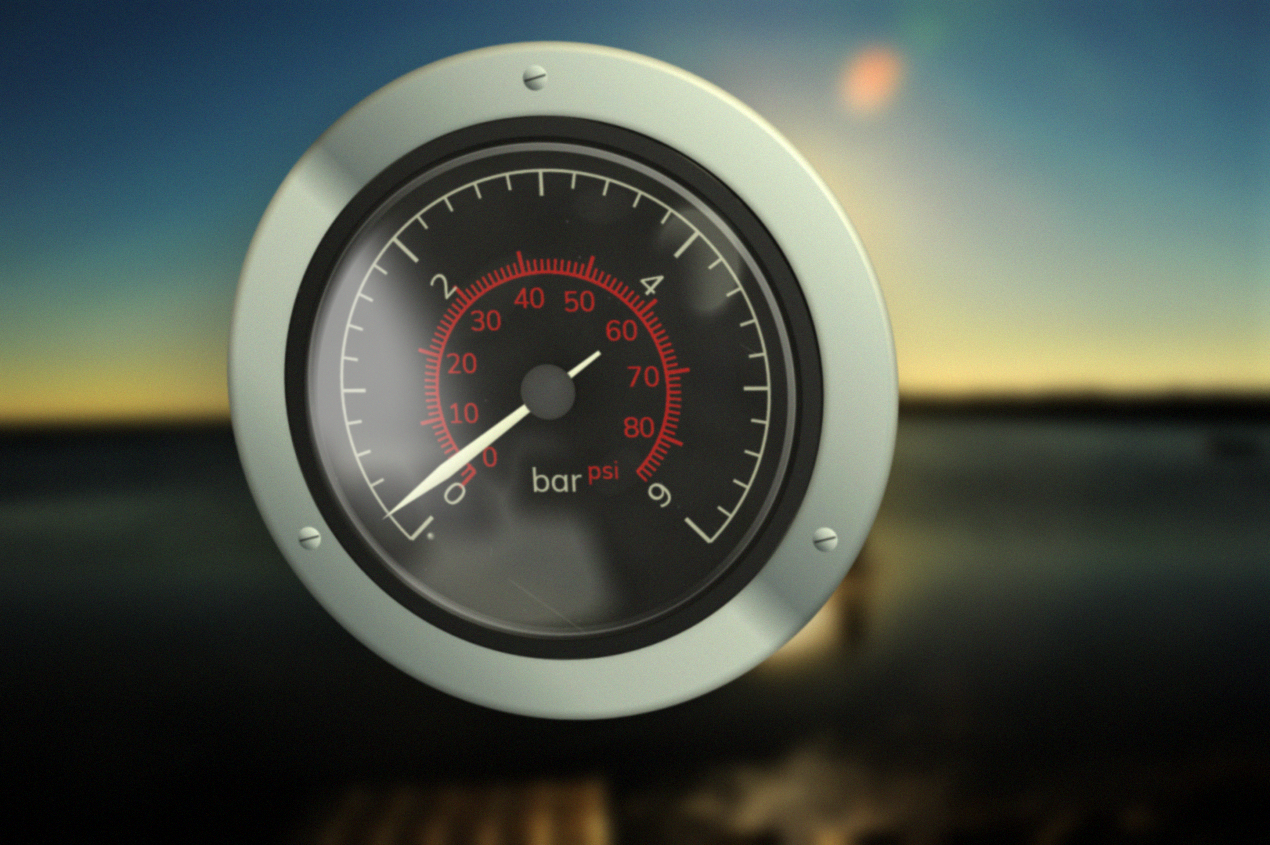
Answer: 0.2 bar
